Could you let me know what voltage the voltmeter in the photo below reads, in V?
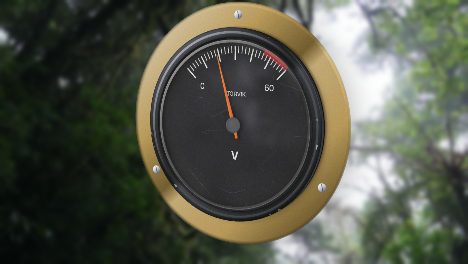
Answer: 20 V
